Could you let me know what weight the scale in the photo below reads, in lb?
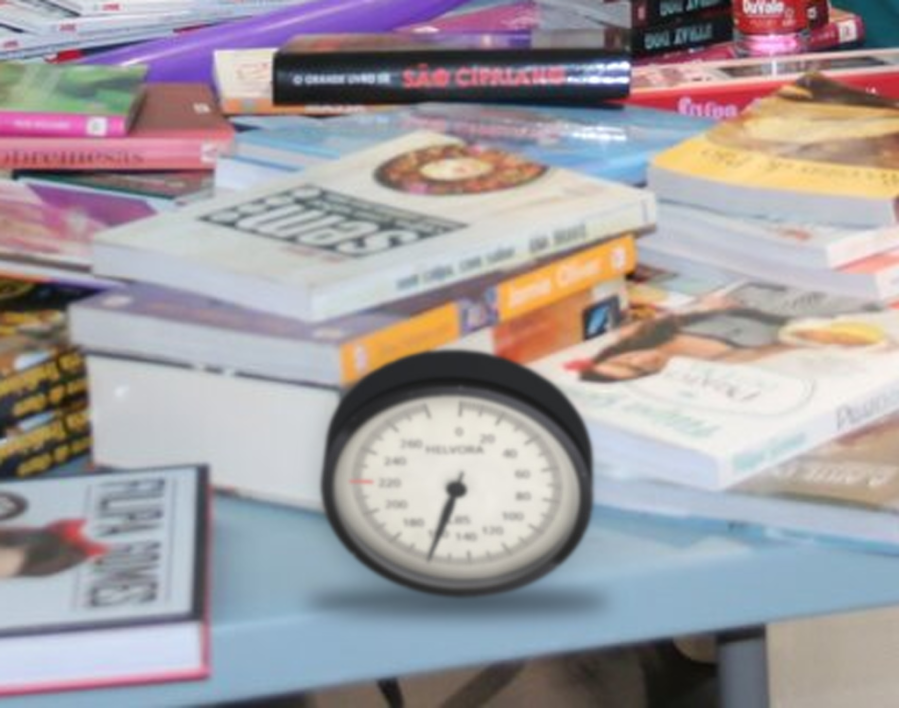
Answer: 160 lb
